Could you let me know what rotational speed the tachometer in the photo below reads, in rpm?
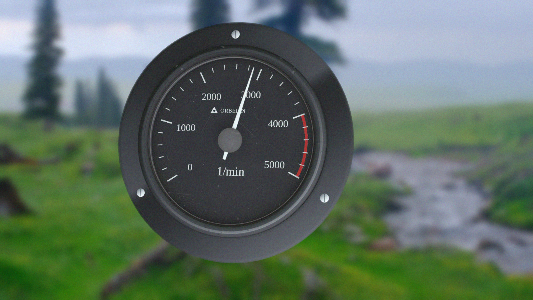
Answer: 2900 rpm
